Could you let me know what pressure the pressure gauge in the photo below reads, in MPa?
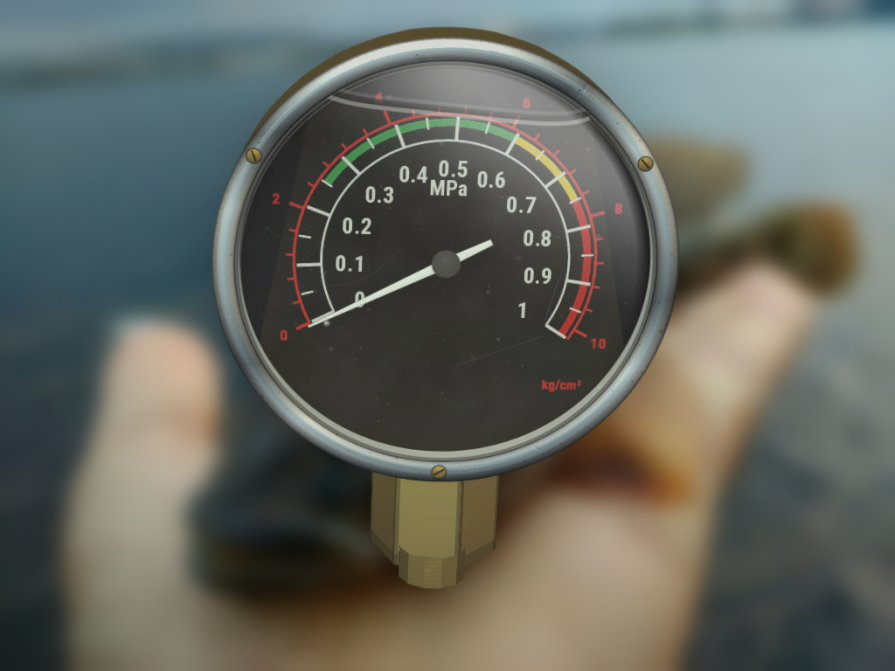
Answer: 0 MPa
